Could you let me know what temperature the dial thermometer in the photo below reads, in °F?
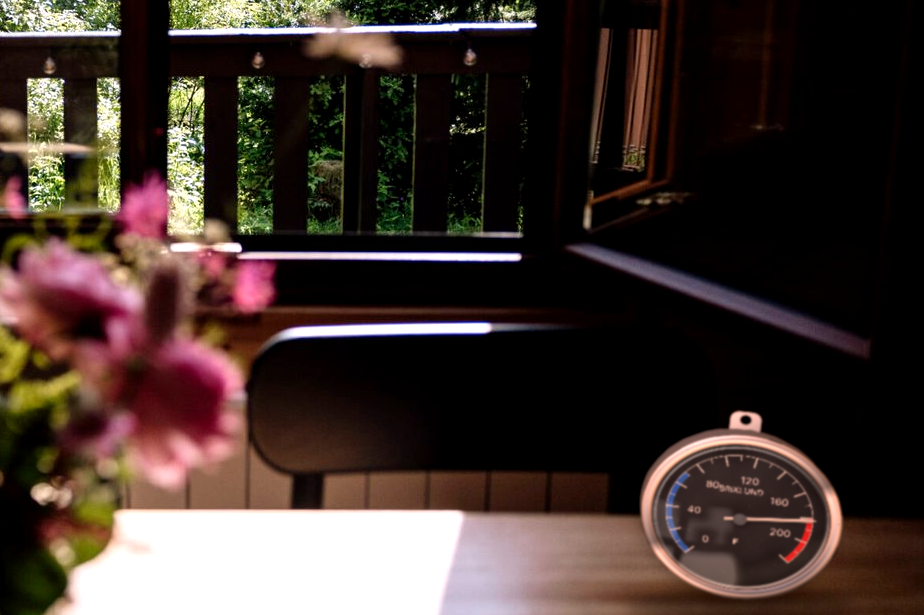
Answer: 180 °F
